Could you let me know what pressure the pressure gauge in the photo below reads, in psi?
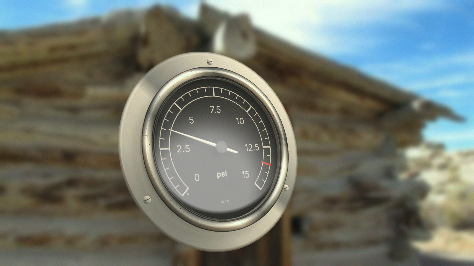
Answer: 3.5 psi
